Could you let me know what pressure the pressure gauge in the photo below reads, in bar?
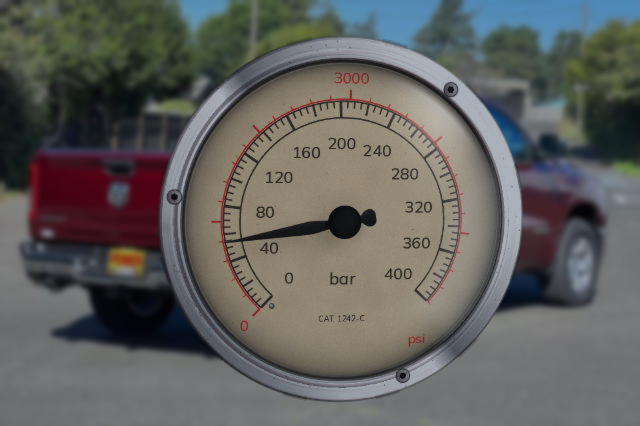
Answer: 55 bar
